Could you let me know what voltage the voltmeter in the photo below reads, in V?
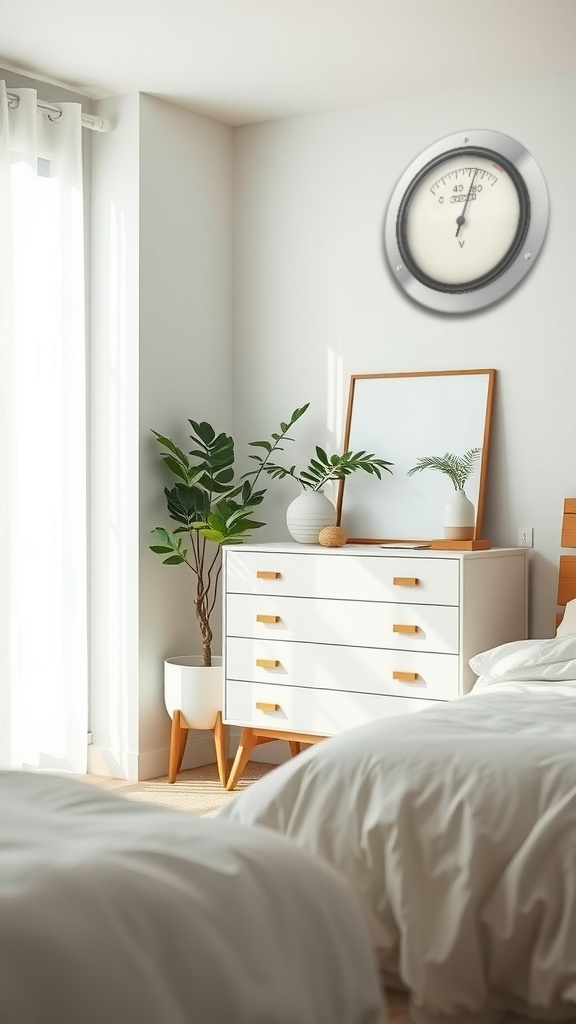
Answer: 70 V
